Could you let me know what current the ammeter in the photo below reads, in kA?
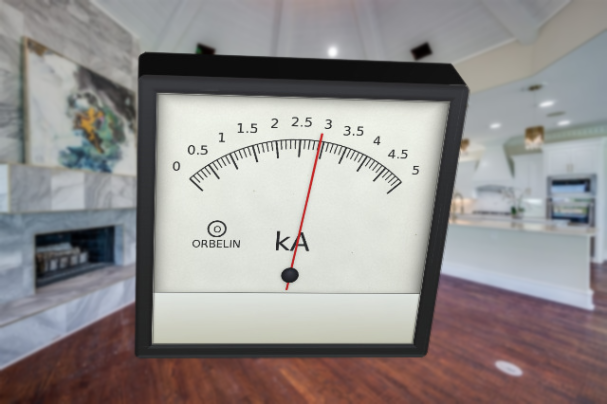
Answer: 2.9 kA
